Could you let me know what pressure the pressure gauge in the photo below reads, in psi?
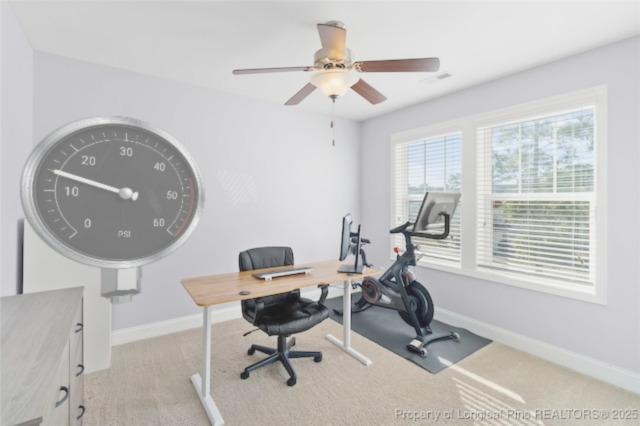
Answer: 14 psi
